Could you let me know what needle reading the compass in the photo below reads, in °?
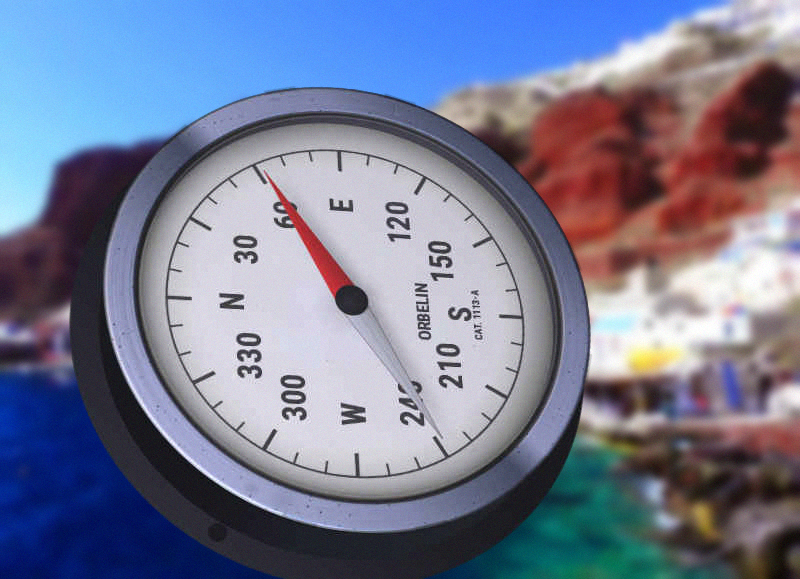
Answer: 60 °
